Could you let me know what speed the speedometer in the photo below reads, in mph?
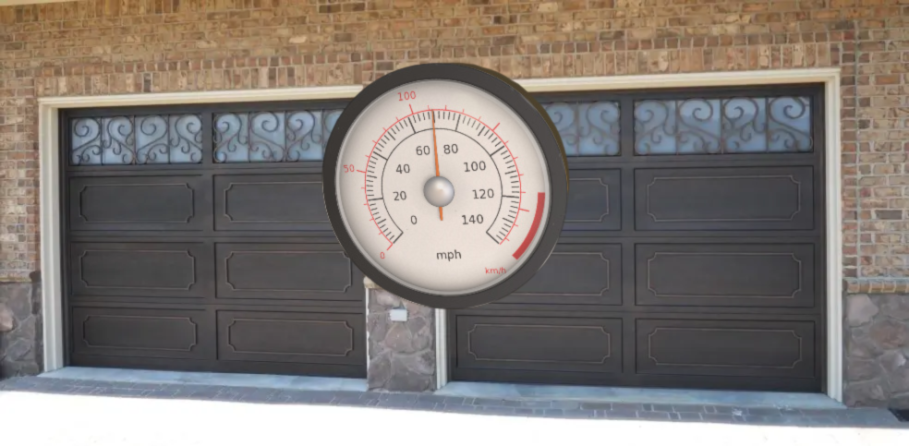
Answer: 70 mph
